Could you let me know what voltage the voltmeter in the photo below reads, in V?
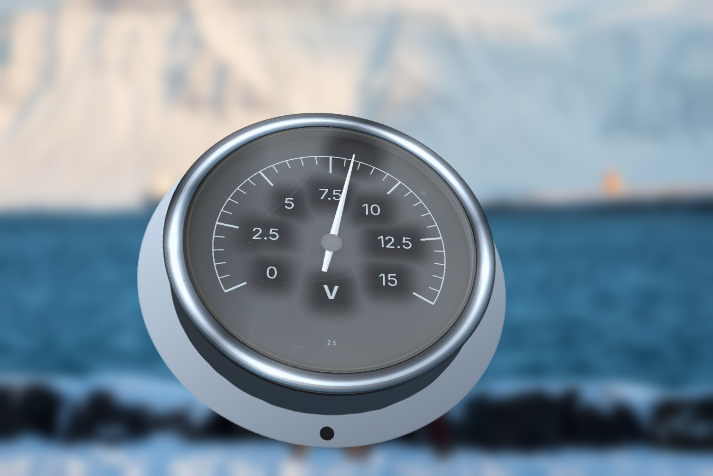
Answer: 8.25 V
